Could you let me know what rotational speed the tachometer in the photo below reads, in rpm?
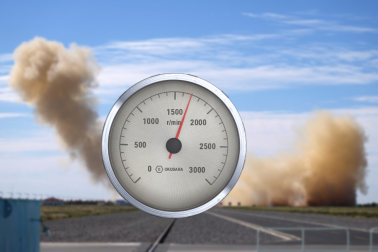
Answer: 1700 rpm
